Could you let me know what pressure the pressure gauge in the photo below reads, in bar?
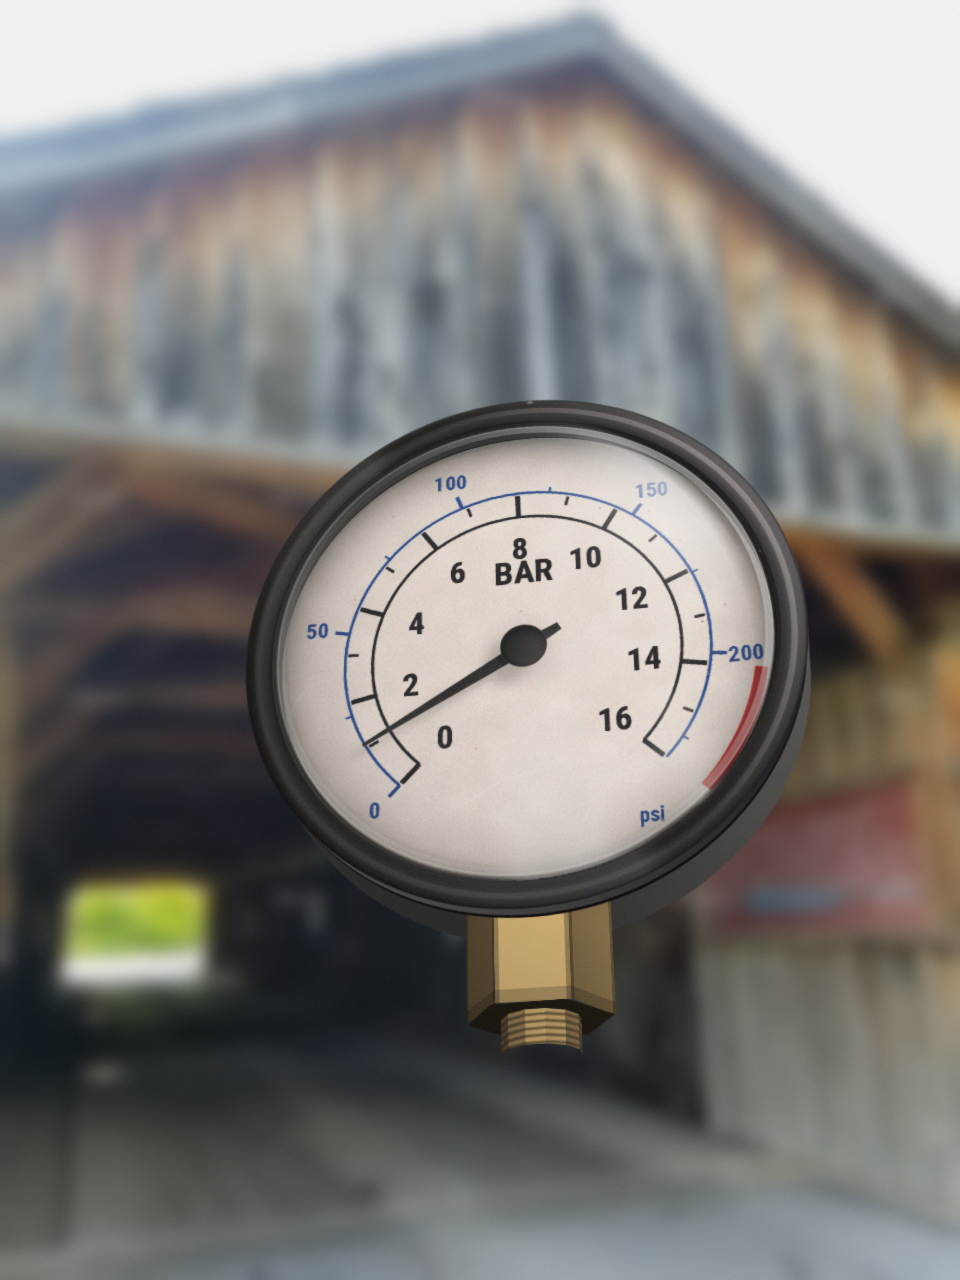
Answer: 1 bar
